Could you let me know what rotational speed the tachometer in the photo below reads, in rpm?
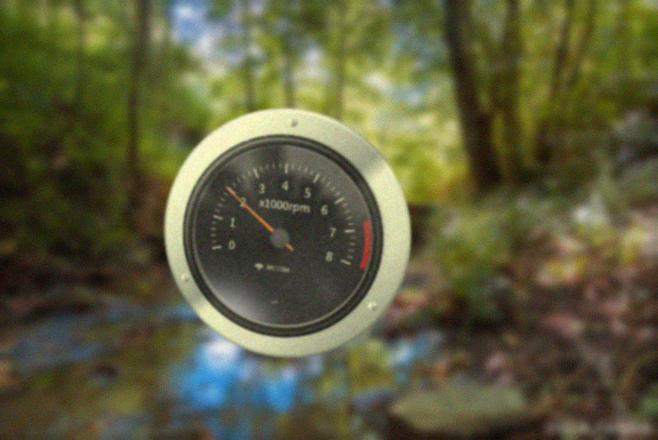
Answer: 2000 rpm
